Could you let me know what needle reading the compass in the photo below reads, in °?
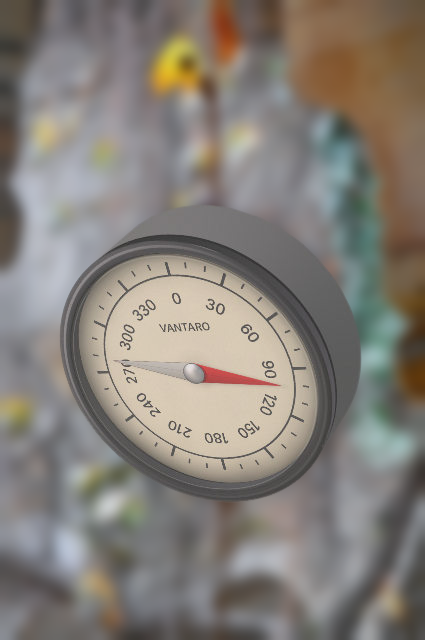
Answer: 100 °
